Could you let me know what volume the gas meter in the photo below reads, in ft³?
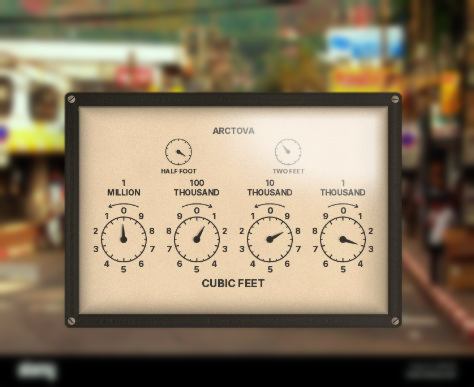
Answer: 8300 ft³
